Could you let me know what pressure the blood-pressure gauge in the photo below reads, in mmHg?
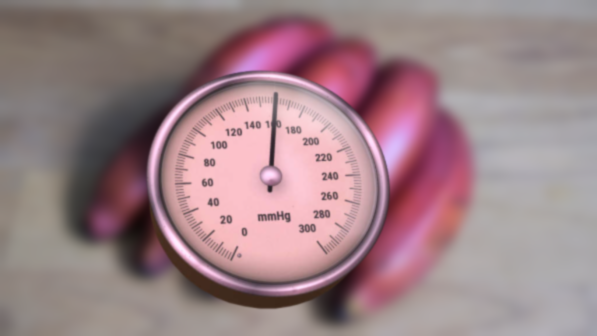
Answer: 160 mmHg
